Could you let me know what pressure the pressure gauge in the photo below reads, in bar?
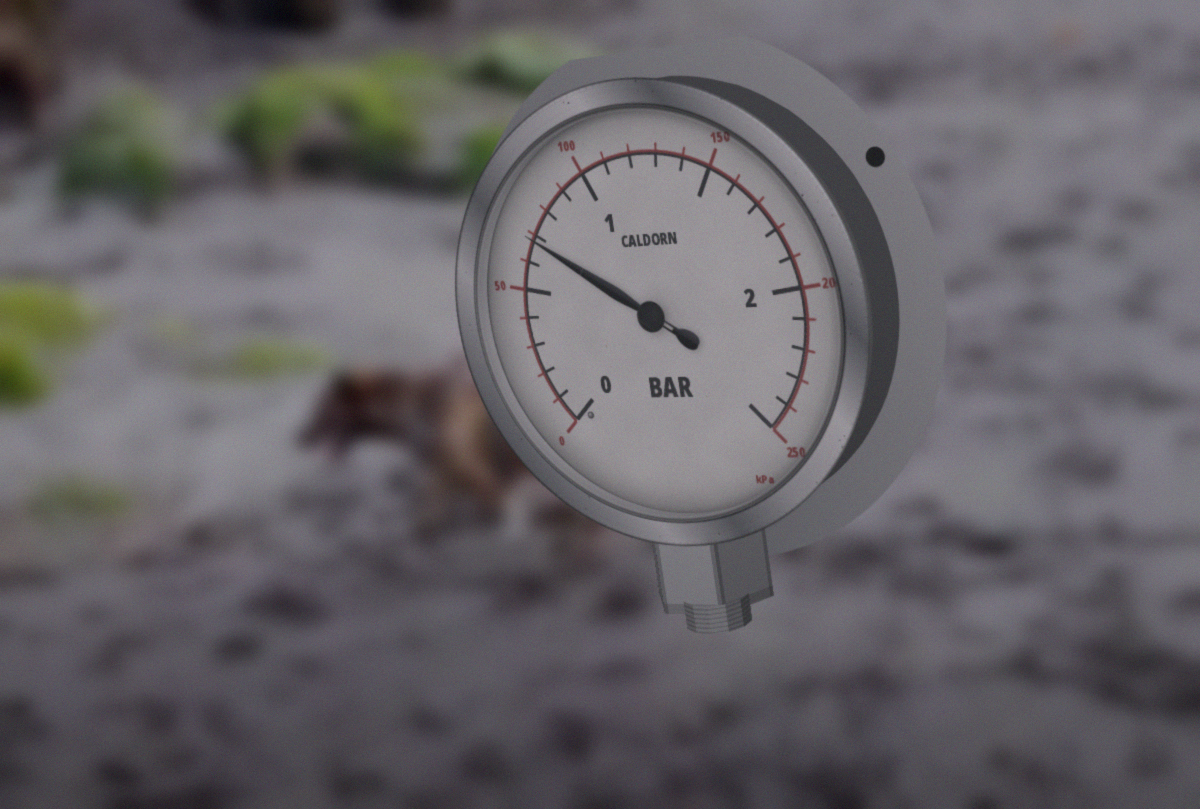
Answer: 0.7 bar
